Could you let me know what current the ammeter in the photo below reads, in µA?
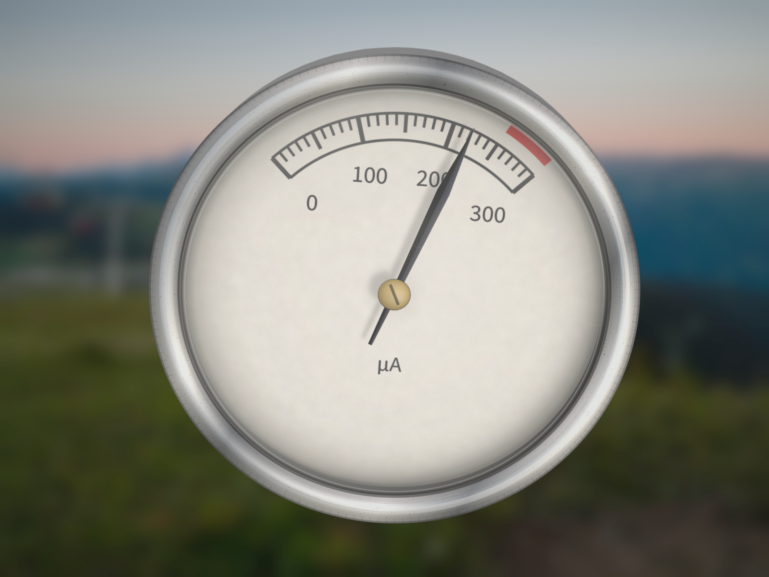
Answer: 220 µA
